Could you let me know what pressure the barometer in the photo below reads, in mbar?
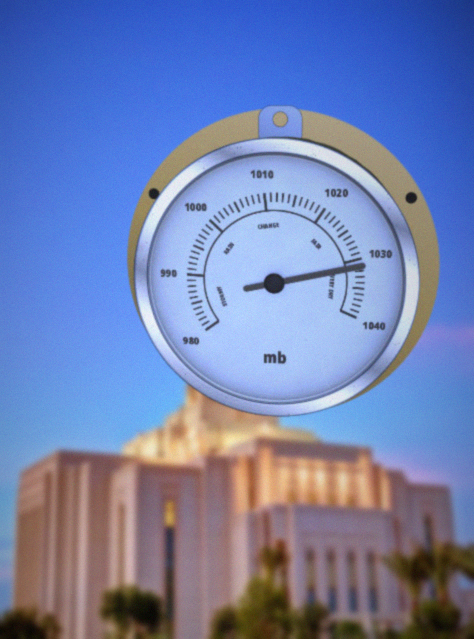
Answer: 1031 mbar
